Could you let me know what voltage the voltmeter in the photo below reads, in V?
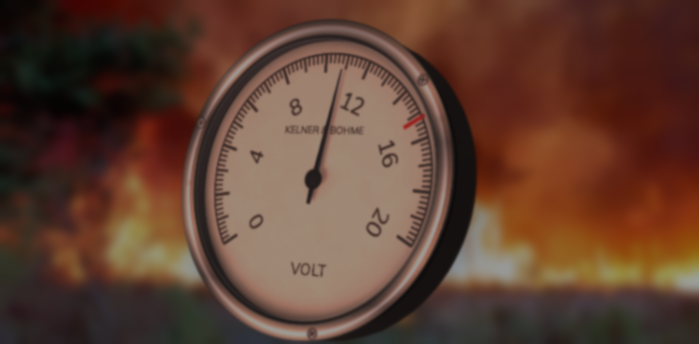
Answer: 11 V
